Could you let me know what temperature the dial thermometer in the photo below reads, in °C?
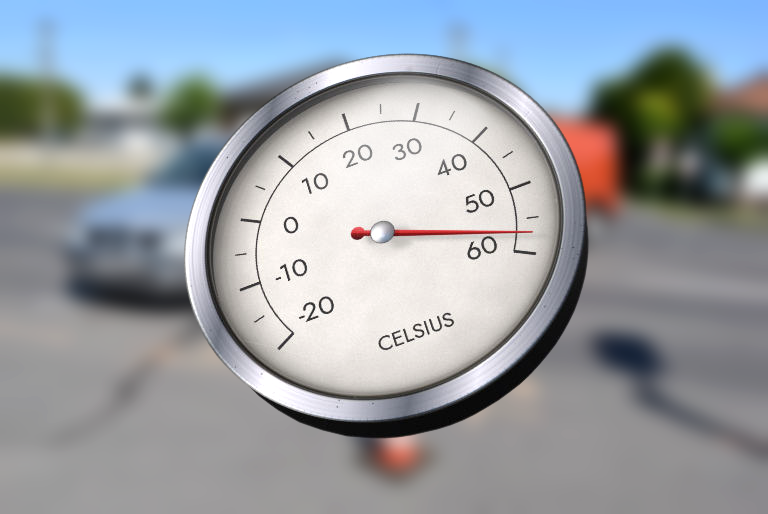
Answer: 57.5 °C
